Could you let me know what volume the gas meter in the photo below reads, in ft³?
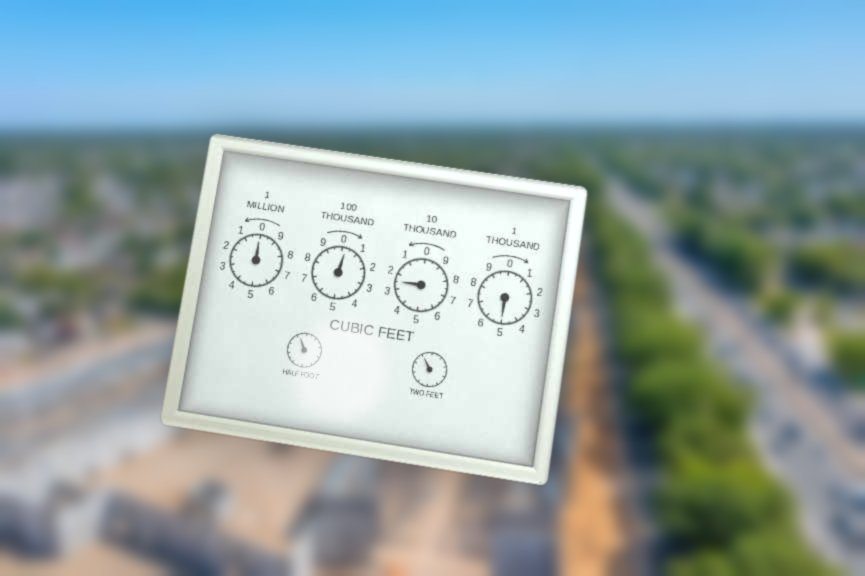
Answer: 2500 ft³
